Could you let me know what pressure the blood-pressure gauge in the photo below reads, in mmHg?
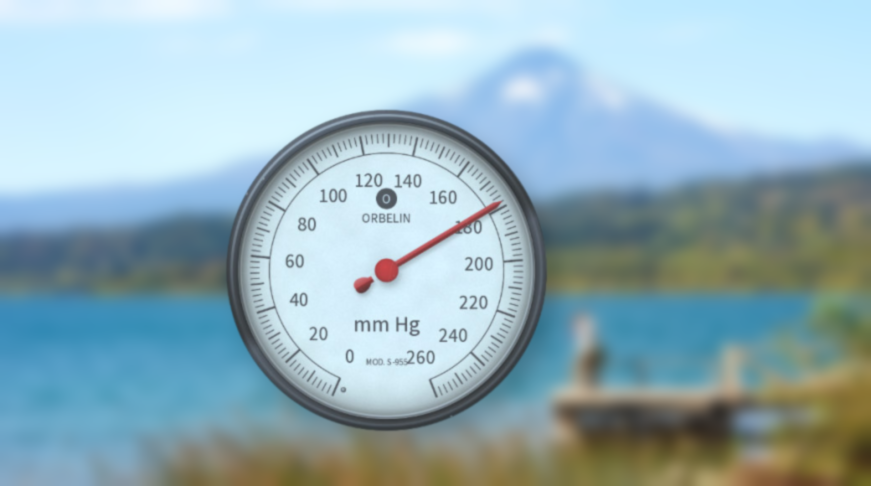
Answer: 178 mmHg
